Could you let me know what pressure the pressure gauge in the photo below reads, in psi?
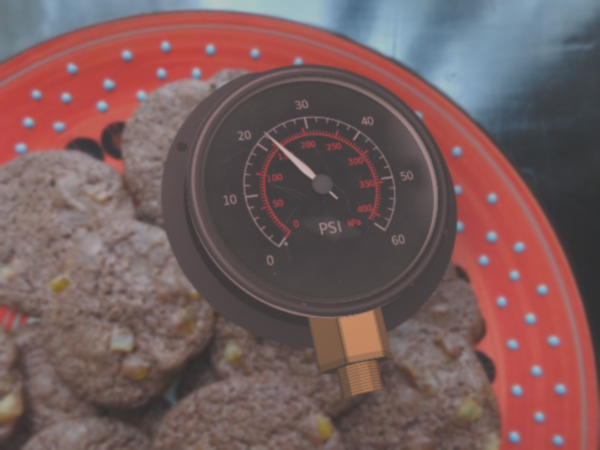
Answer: 22 psi
